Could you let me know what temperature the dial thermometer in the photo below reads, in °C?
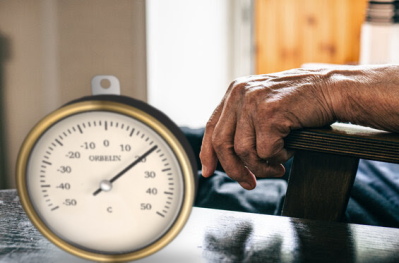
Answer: 20 °C
